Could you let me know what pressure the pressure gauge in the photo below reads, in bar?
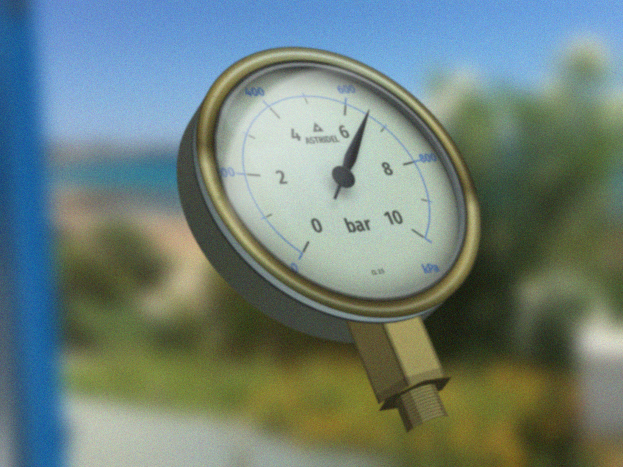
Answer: 6.5 bar
